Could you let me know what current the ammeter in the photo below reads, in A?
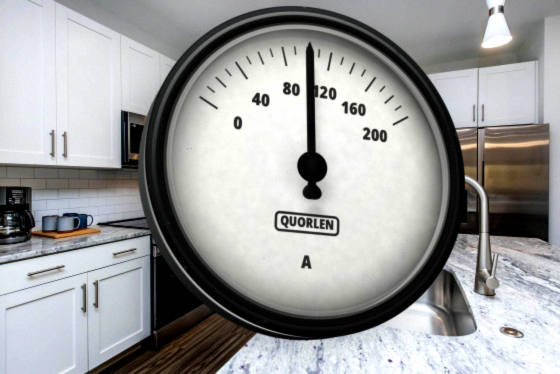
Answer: 100 A
